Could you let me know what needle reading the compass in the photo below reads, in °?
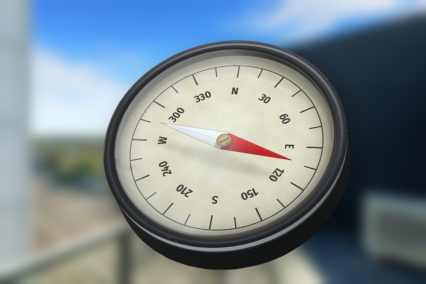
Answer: 105 °
